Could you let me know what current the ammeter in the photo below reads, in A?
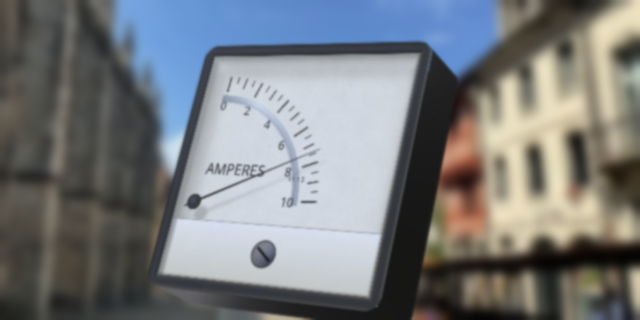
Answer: 7.5 A
